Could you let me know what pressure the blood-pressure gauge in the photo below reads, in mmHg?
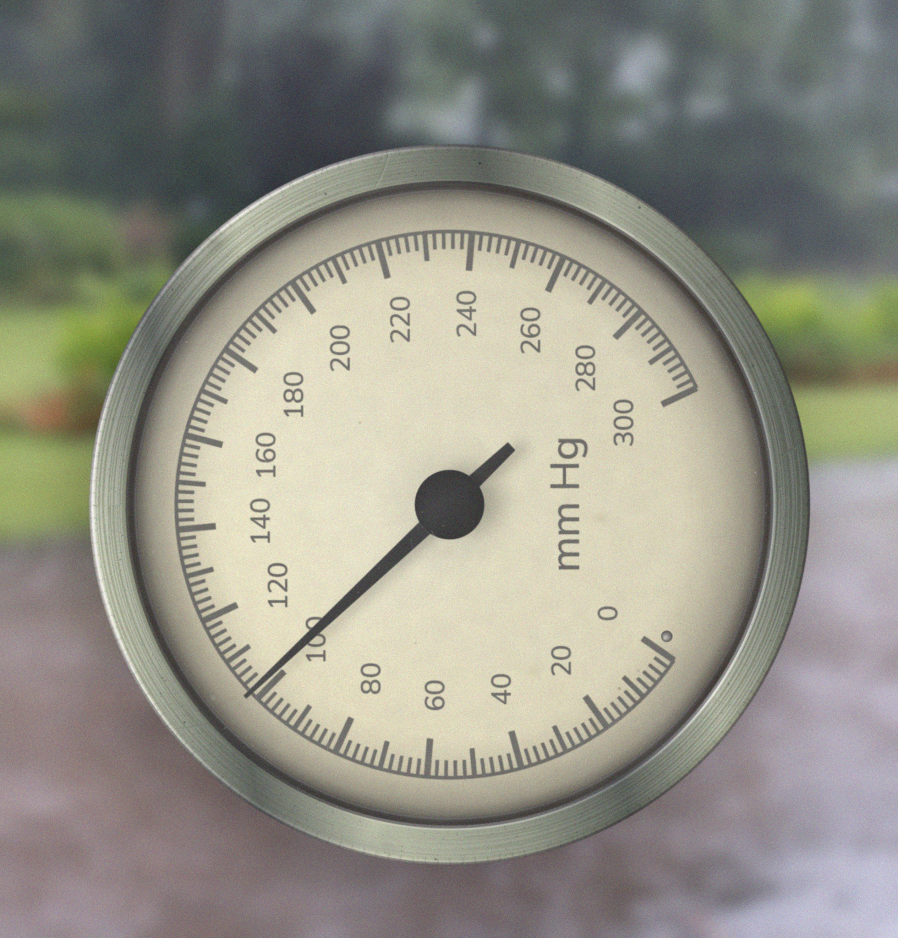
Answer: 102 mmHg
